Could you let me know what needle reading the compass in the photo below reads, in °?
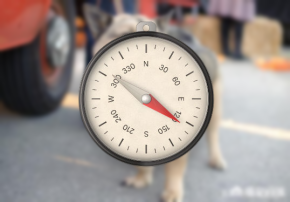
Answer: 125 °
